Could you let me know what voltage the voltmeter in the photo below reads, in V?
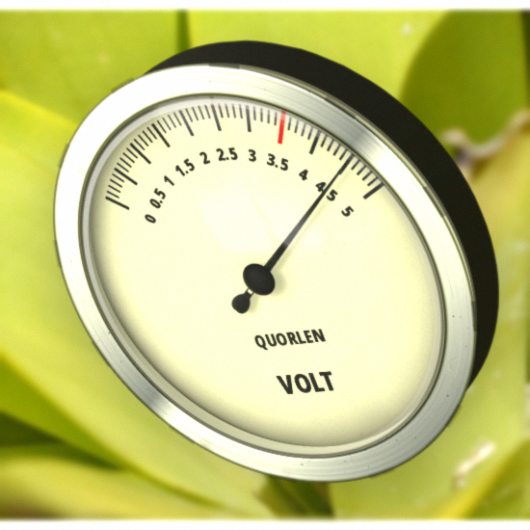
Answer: 4.5 V
